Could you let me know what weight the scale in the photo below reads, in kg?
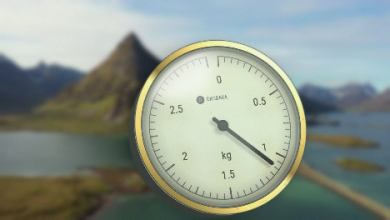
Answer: 1.1 kg
